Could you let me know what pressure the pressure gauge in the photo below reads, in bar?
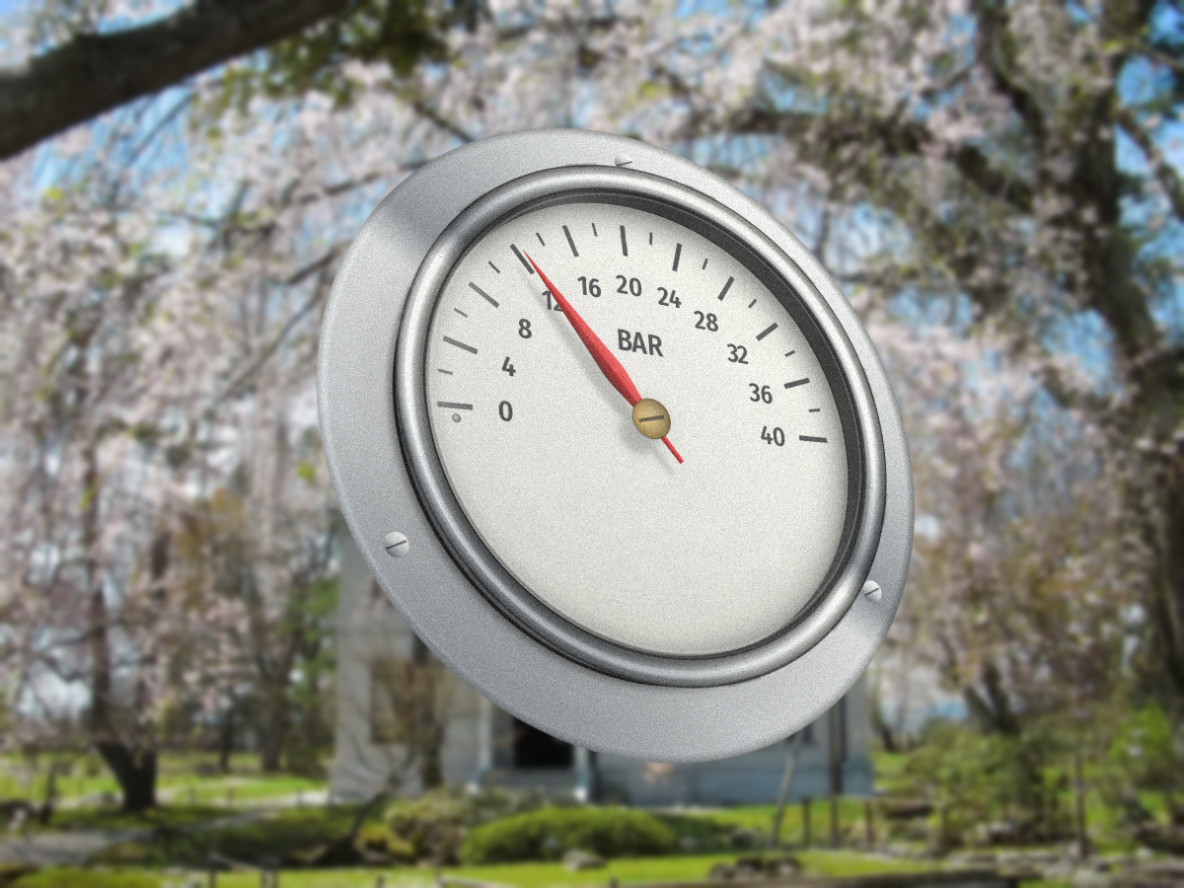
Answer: 12 bar
